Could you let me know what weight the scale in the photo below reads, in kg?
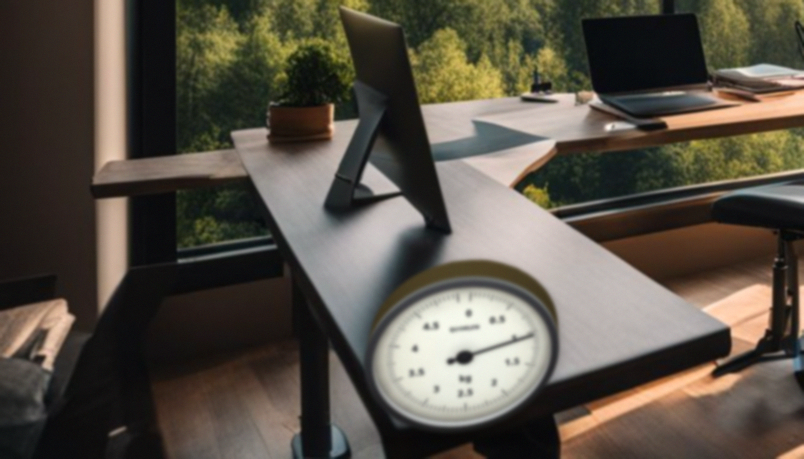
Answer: 1 kg
